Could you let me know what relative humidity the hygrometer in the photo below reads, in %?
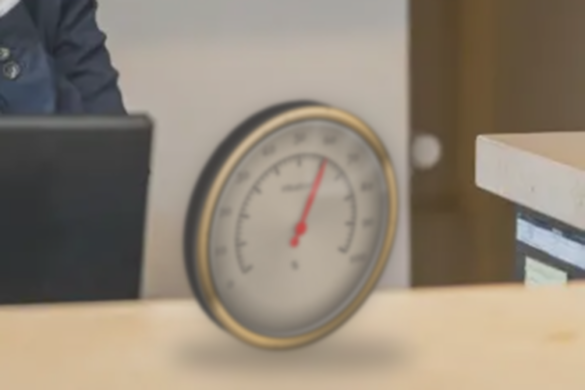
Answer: 60 %
